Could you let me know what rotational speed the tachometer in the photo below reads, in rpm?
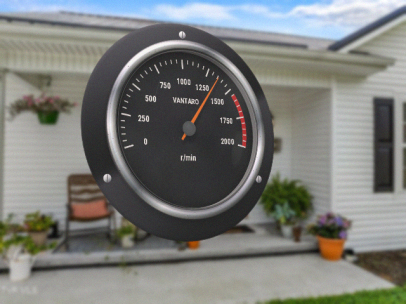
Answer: 1350 rpm
